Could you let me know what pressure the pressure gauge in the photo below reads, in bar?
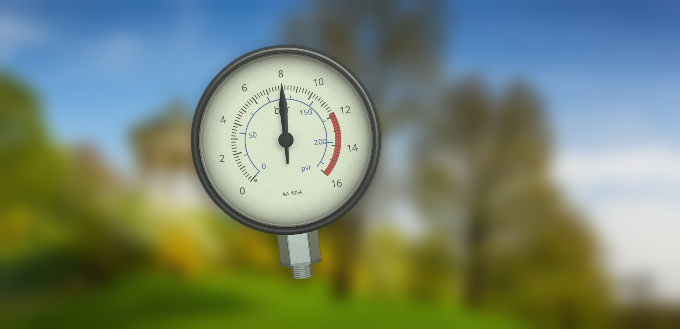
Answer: 8 bar
